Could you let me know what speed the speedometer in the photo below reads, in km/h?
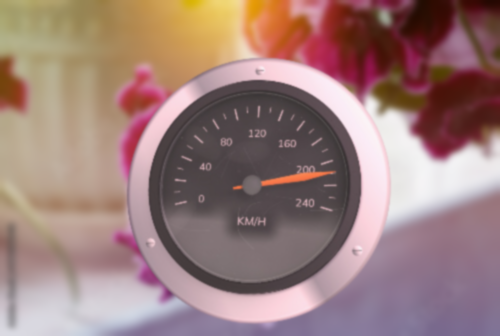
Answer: 210 km/h
